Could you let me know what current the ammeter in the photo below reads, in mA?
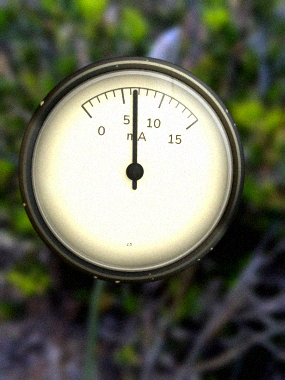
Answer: 6.5 mA
